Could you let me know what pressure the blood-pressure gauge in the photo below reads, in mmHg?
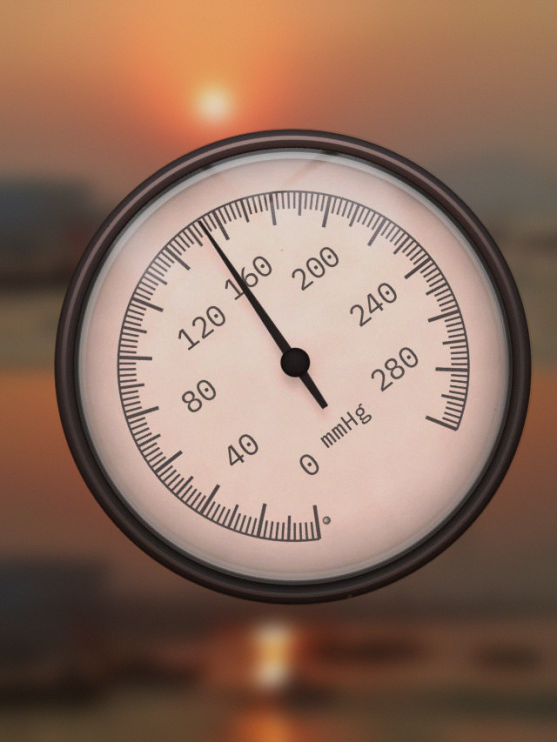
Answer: 154 mmHg
